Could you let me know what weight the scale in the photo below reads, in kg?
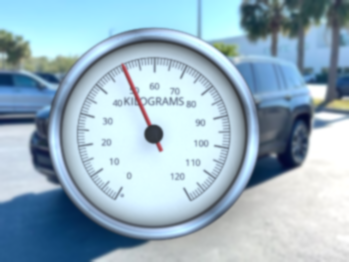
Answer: 50 kg
